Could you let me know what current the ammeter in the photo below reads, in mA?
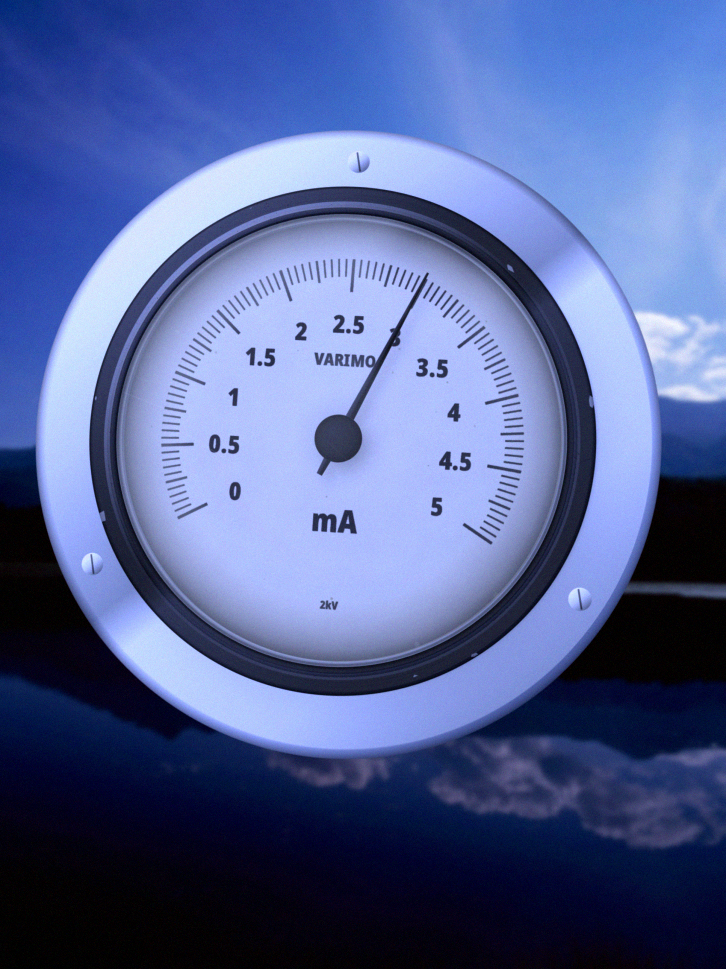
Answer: 3 mA
